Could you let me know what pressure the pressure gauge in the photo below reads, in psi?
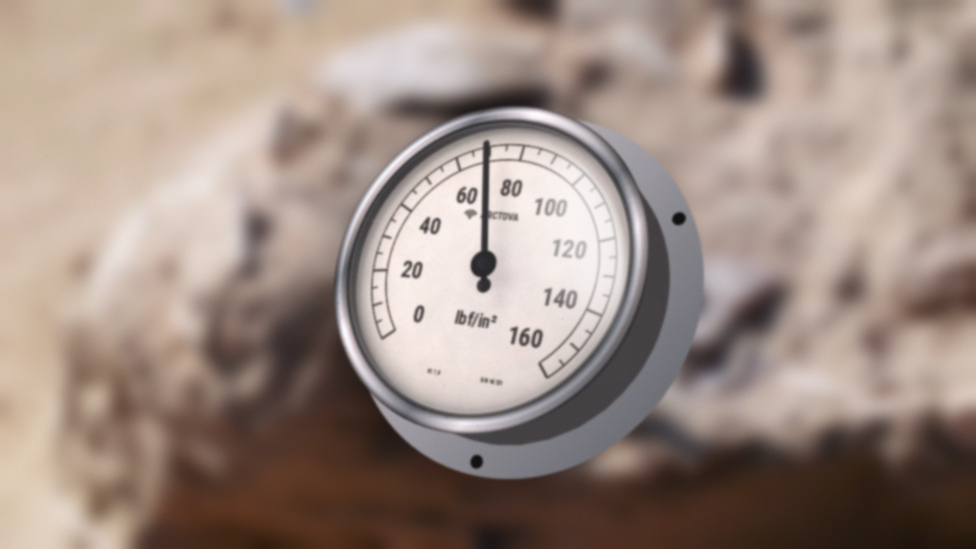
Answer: 70 psi
